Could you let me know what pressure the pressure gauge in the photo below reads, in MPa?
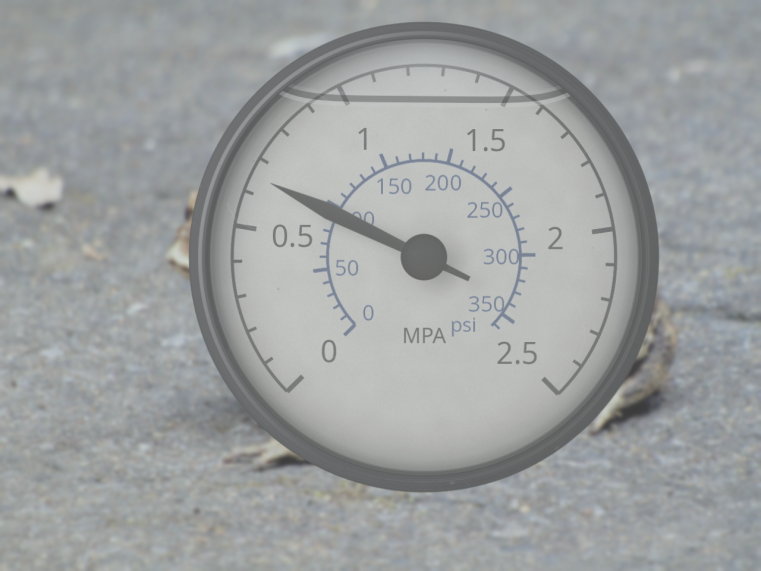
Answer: 0.65 MPa
